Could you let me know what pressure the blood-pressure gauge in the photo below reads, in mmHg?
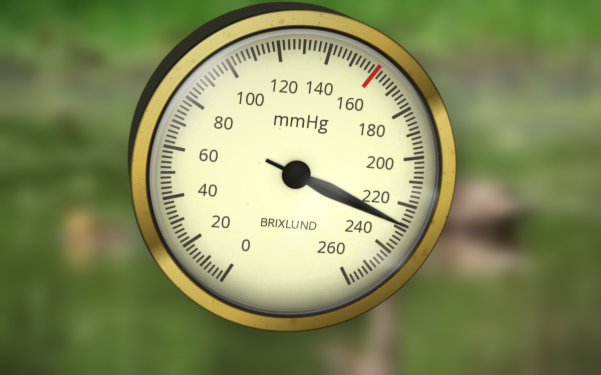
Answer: 228 mmHg
